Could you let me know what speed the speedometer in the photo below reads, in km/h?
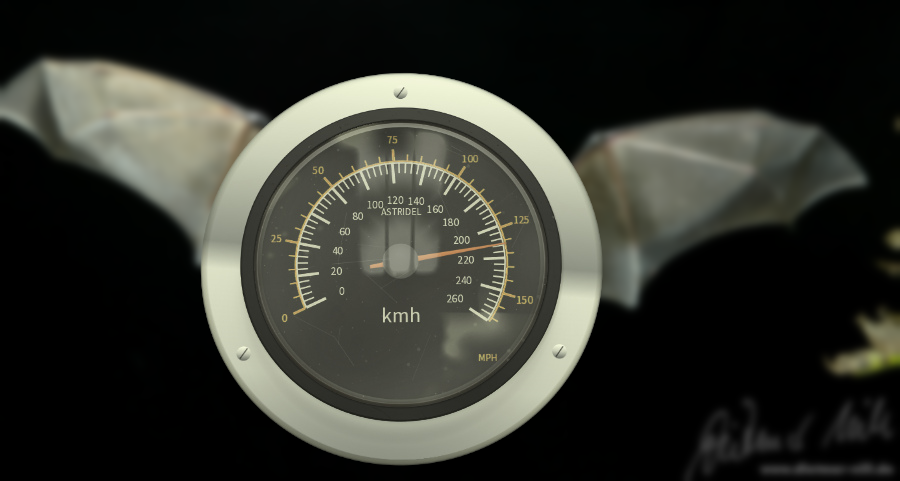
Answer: 212 km/h
